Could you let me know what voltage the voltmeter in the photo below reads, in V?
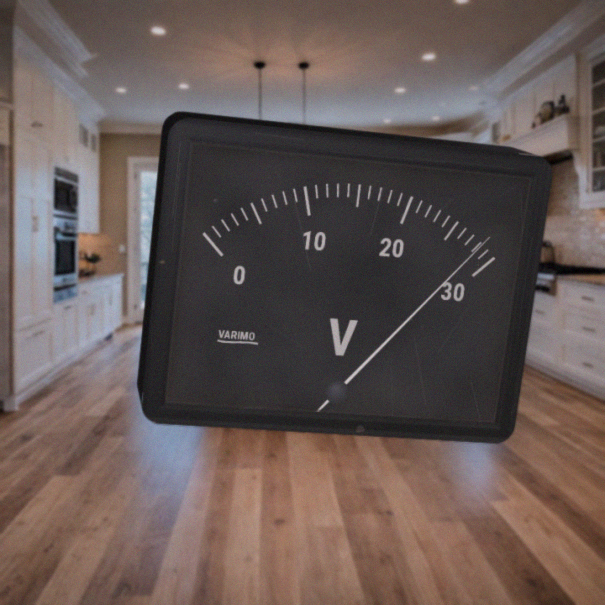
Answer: 28 V
